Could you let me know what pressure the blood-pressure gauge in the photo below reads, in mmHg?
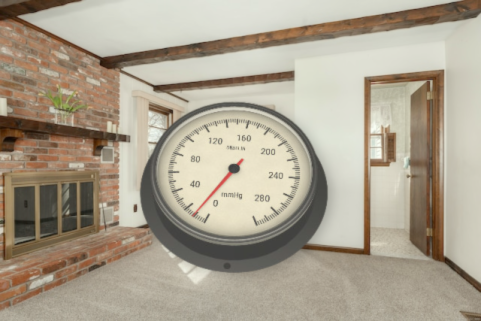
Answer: 10 mmHg
